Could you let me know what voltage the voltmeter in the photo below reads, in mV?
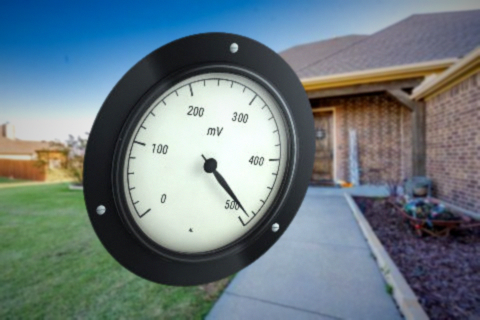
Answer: 490 mV
